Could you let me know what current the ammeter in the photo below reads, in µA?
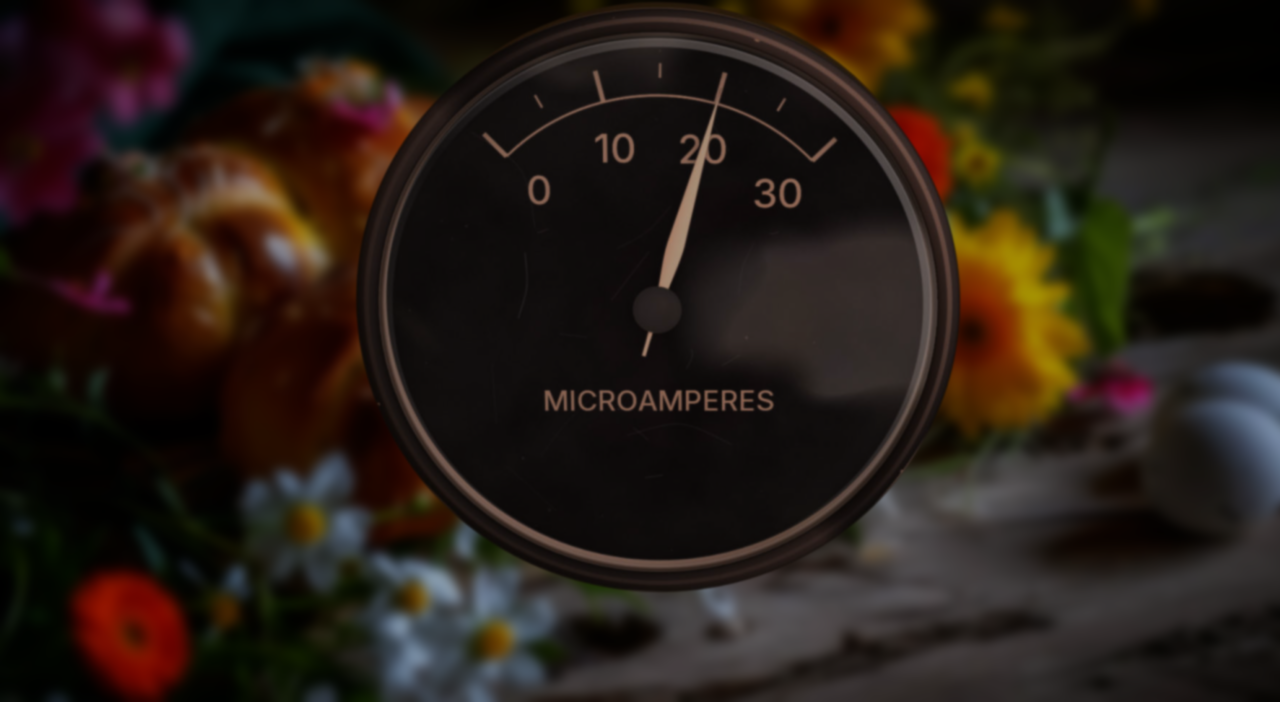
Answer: 20 µA
